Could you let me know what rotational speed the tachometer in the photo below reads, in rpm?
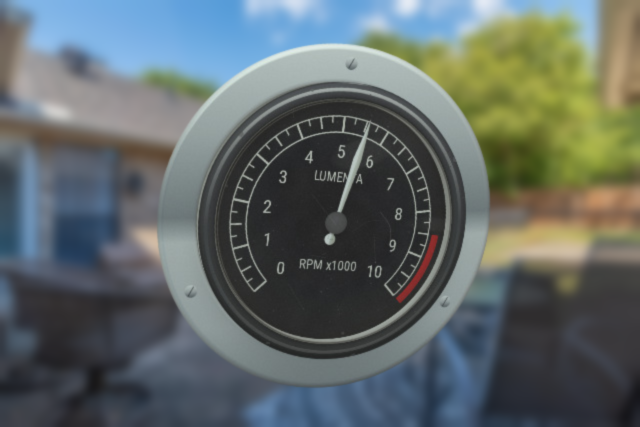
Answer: 5500 rpm
